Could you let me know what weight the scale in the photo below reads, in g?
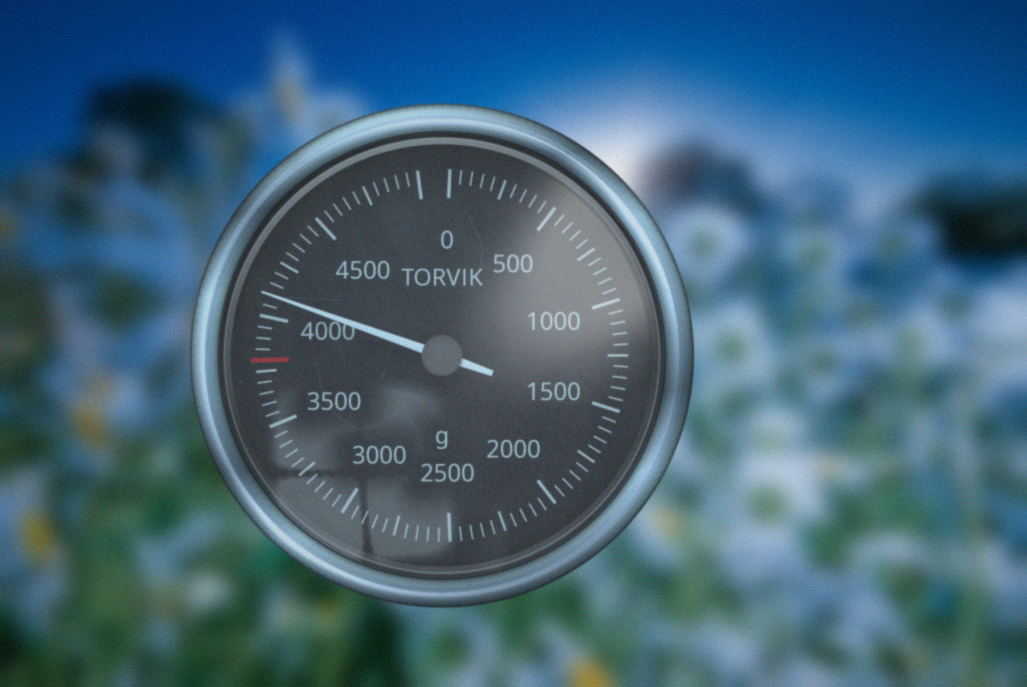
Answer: 4100 g
